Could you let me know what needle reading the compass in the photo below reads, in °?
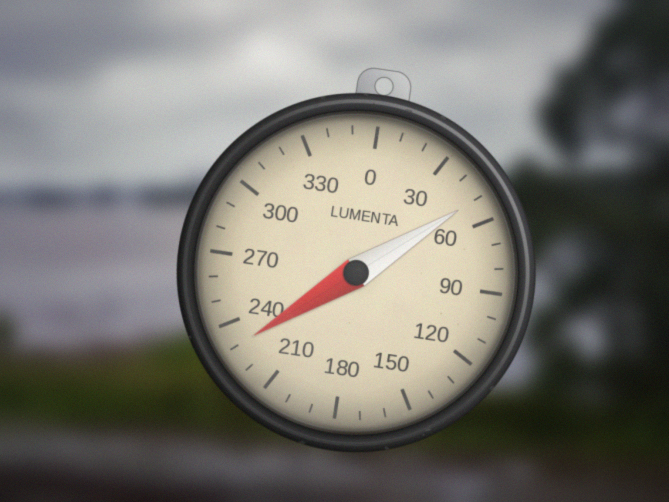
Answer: 230 °
